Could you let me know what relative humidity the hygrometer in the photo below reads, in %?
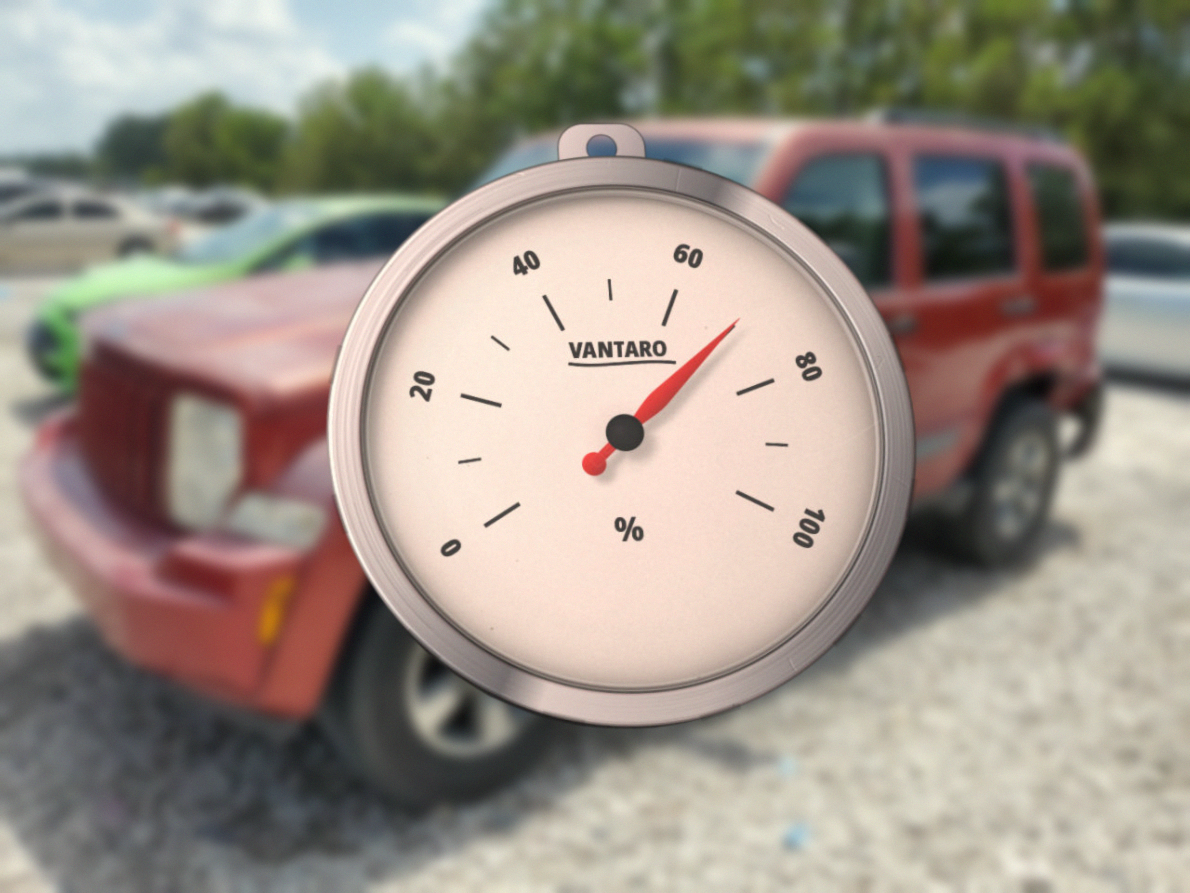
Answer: 70 %
